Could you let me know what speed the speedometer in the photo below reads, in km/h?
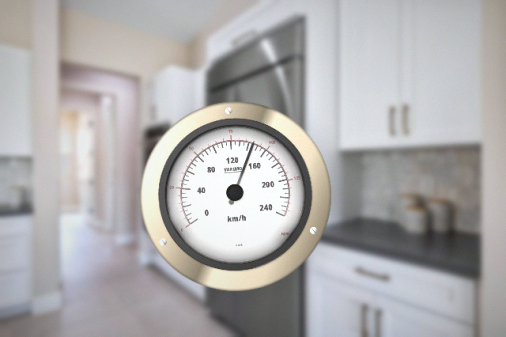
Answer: 145 km/h
